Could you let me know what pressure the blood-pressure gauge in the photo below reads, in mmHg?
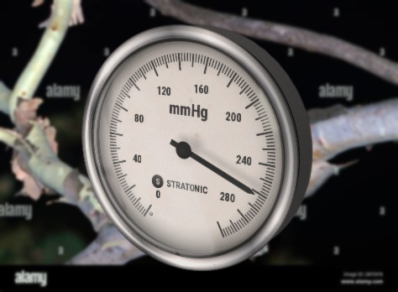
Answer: 260 mmHg
